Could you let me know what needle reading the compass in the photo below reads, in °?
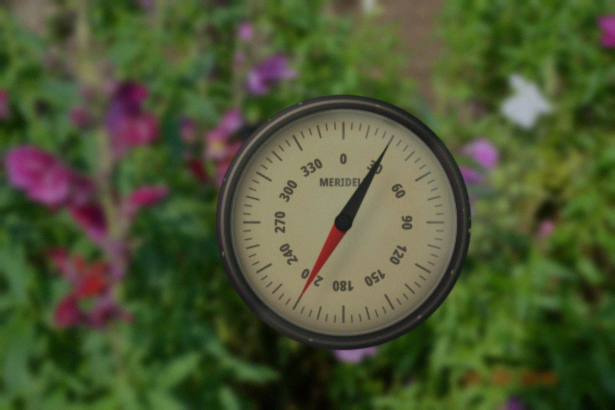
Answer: 210 °
